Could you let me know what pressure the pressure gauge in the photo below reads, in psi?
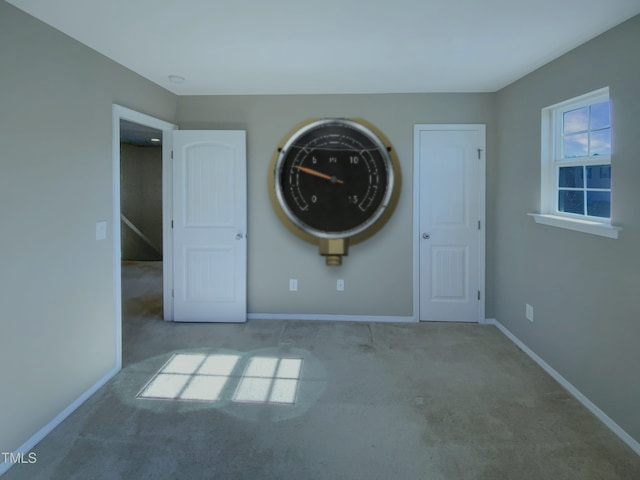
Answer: 3.5 psi
